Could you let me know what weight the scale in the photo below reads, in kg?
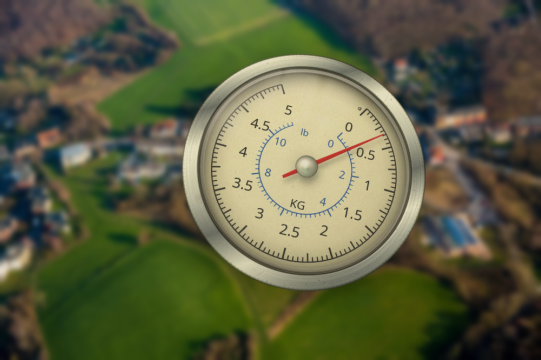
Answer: 0.35 kg
